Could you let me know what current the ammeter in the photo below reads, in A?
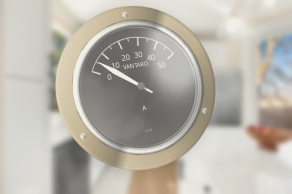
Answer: 5 A
